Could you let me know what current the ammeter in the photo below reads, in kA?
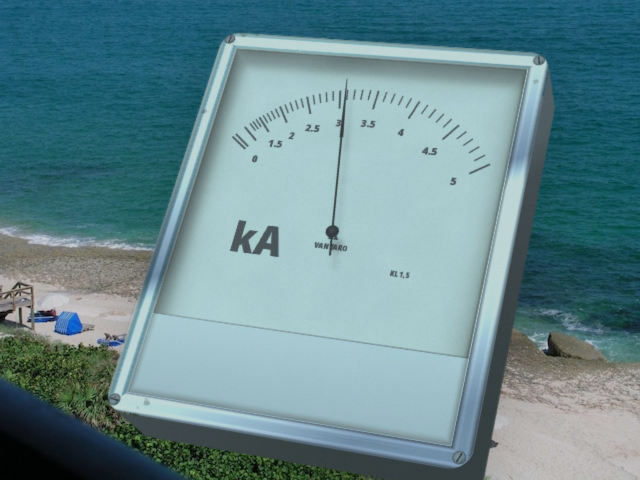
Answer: 3.1 kA
